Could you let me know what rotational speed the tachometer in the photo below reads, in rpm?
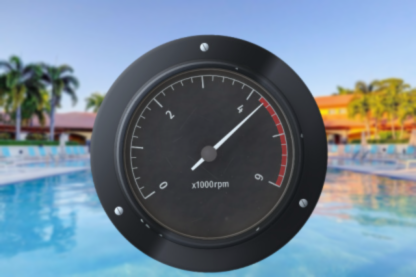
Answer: 4300 rpm
